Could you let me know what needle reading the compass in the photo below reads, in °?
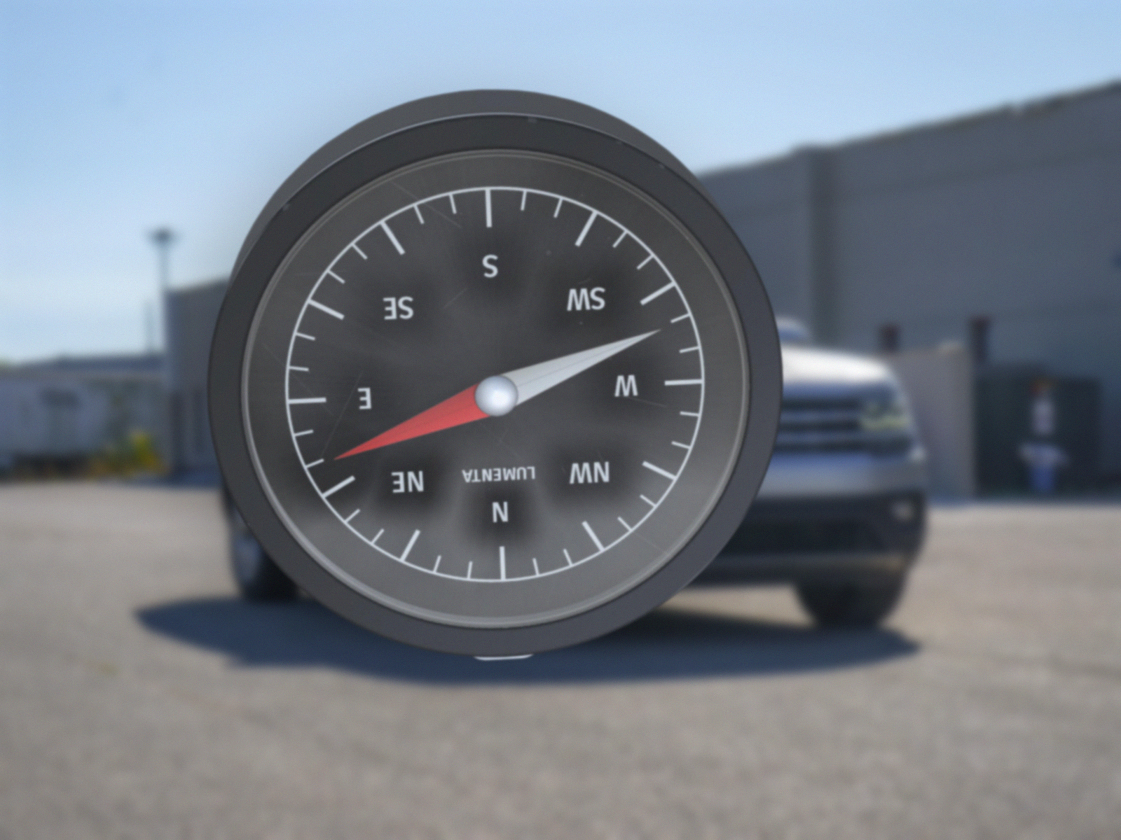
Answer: 70 °
